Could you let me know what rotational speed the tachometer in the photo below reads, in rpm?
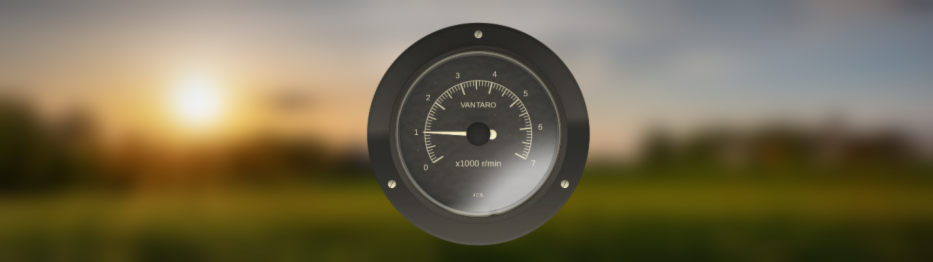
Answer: 1000 rpm
